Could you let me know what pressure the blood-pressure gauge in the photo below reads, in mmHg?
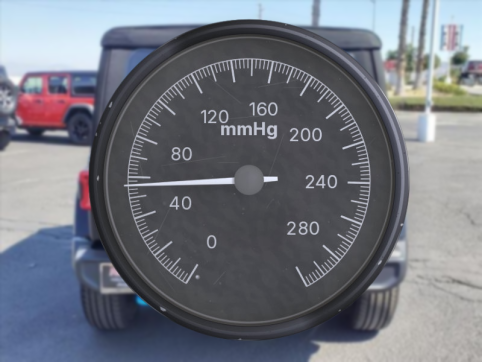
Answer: 56 mmHg
